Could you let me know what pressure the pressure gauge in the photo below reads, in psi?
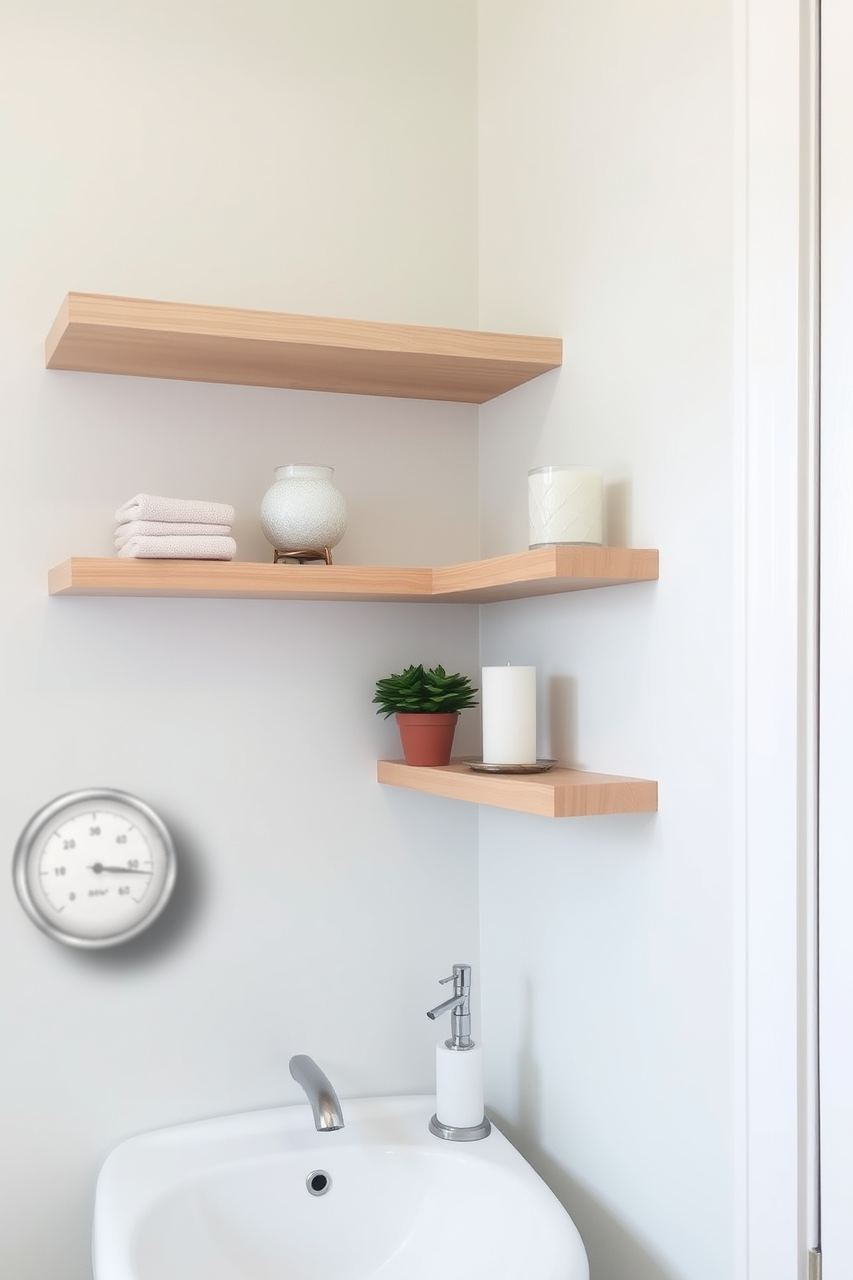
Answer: 52.5 psi
